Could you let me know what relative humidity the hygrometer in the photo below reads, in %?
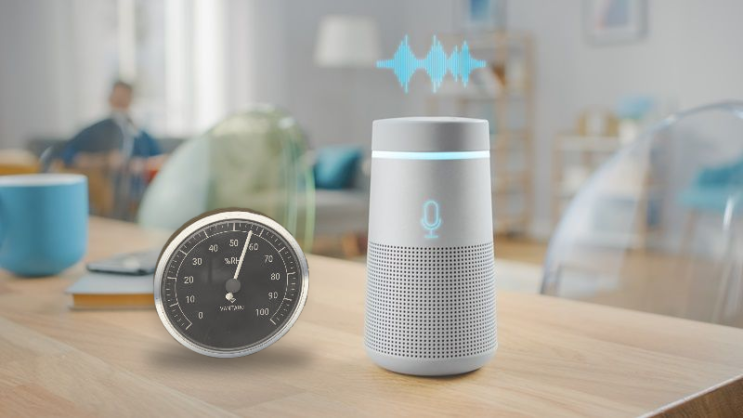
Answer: 56 %
